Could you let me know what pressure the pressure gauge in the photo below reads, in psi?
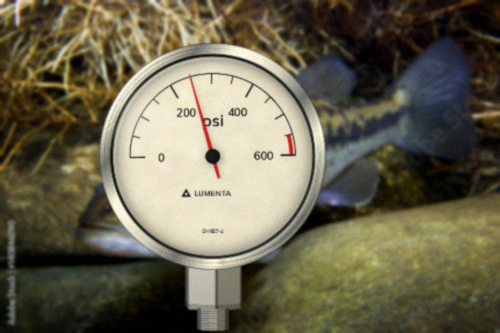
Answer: 250 psi
